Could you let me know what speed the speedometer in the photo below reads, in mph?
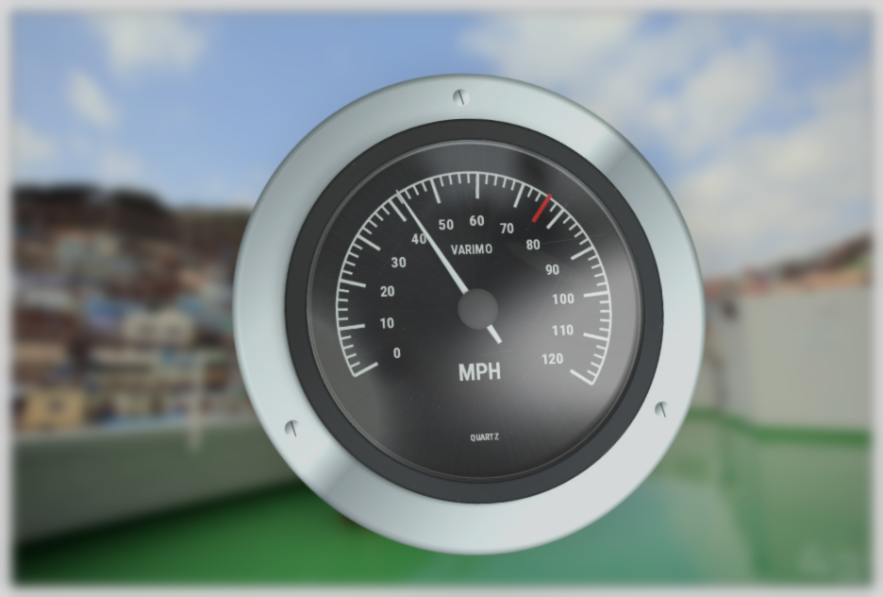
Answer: 42 mph
